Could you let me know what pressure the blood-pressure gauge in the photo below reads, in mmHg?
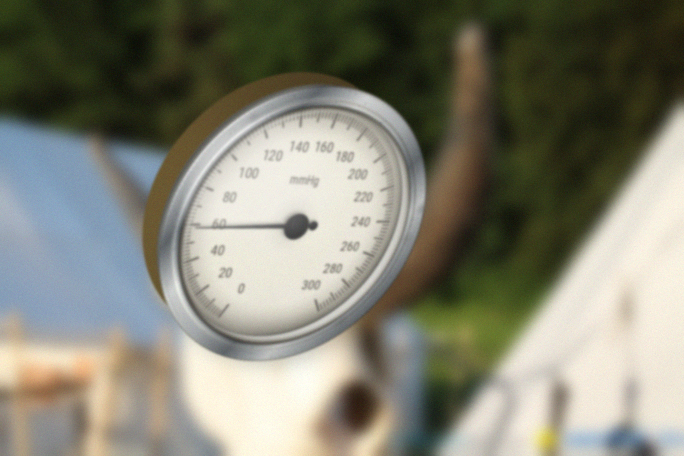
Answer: 60 mmHg
